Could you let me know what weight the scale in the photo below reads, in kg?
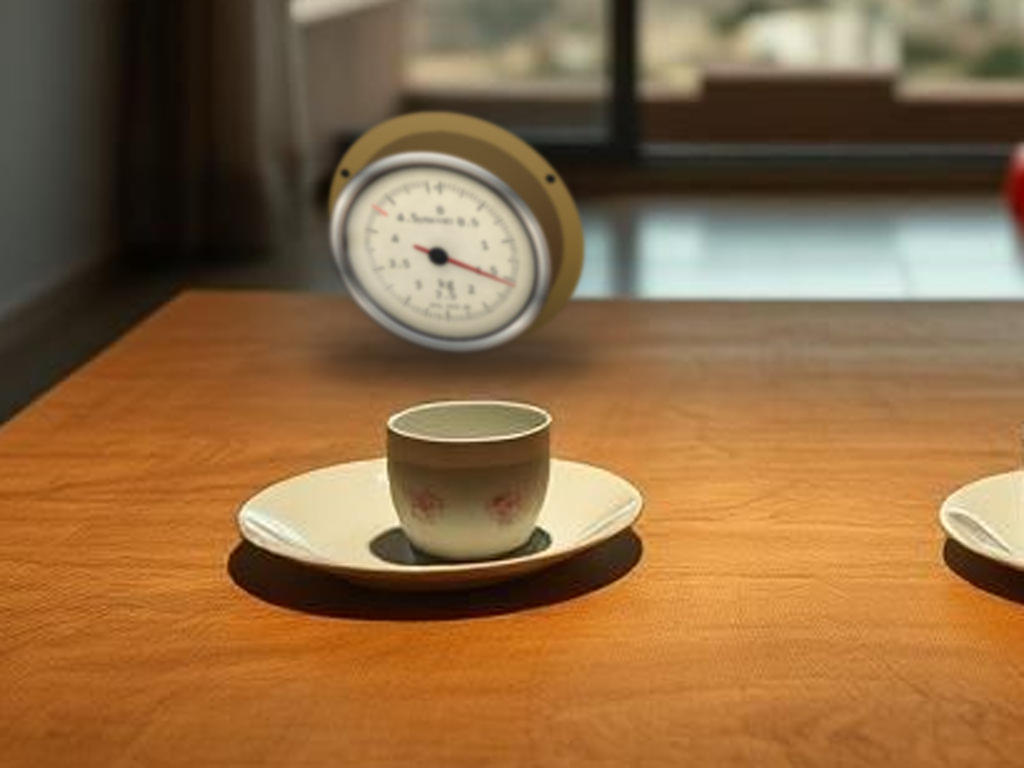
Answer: 1.5 kg
